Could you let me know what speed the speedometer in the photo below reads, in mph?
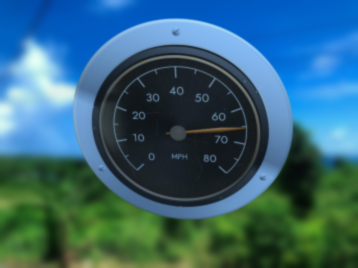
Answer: 65 mph
